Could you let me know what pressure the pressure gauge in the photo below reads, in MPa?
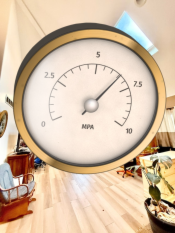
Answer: 6.5 MPa
